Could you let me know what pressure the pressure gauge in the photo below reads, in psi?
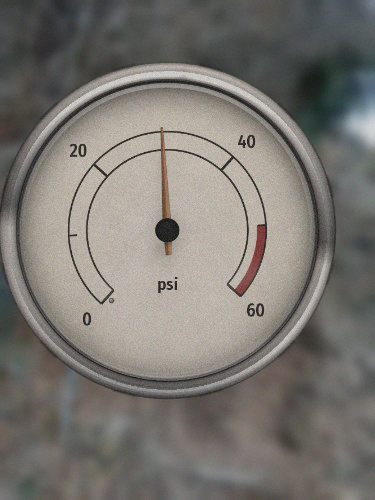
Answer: 30 psi
